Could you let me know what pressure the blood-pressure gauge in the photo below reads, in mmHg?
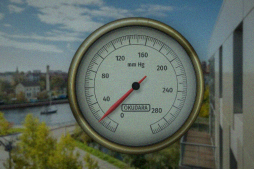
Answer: 20 mmHg
